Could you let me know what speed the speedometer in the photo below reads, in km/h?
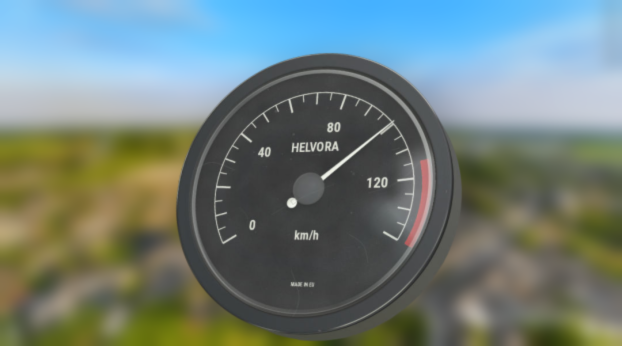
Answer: 100 km/h
